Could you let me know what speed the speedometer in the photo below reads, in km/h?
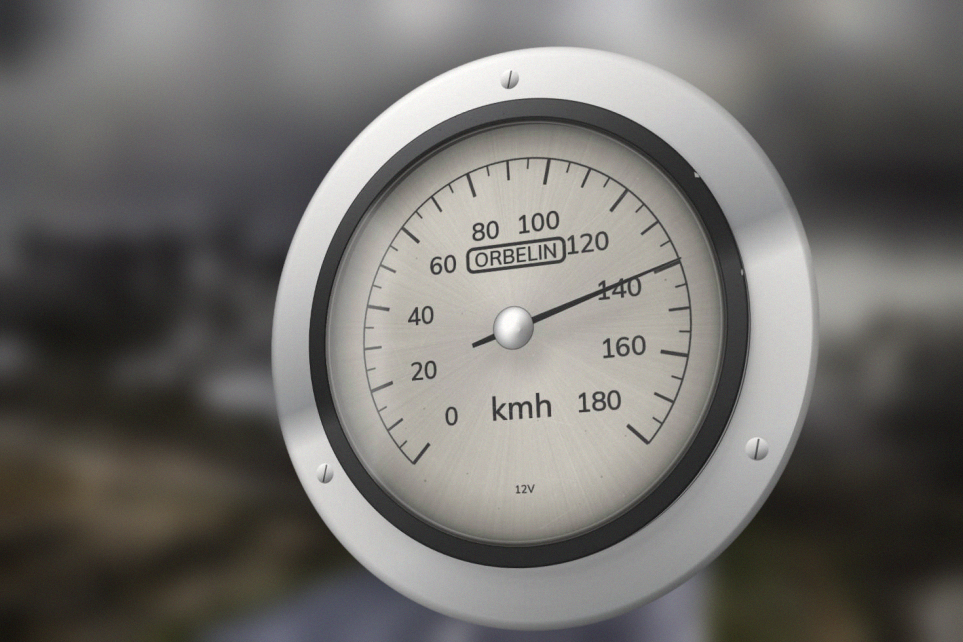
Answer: 140 km/h
